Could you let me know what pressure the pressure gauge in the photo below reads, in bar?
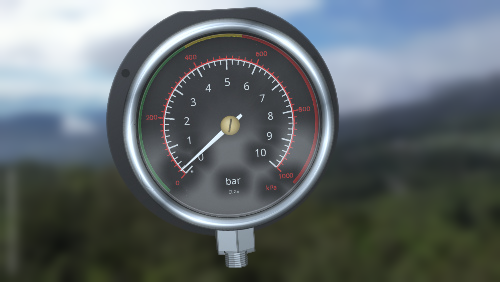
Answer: 0.2 bar
